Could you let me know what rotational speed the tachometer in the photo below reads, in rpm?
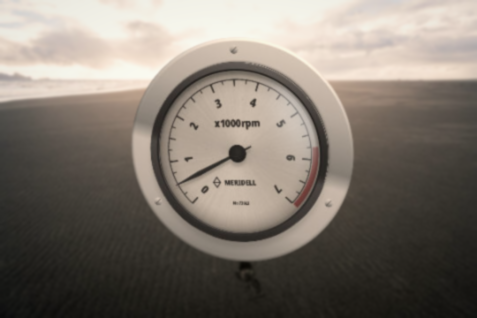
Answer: 500 rpm
